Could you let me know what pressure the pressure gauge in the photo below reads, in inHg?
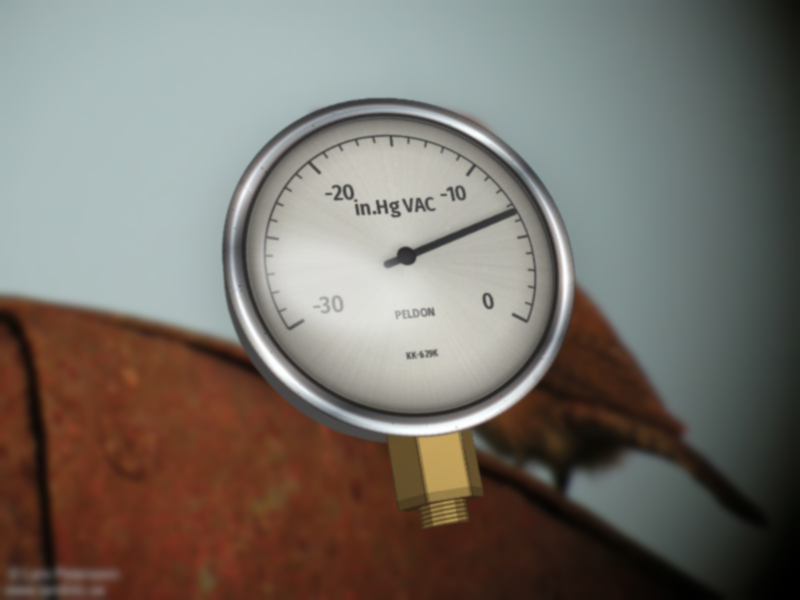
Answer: -6.5 inHg
